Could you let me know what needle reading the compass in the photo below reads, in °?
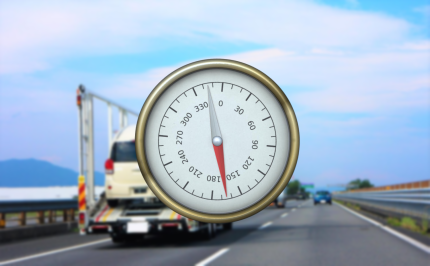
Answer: 165 °
